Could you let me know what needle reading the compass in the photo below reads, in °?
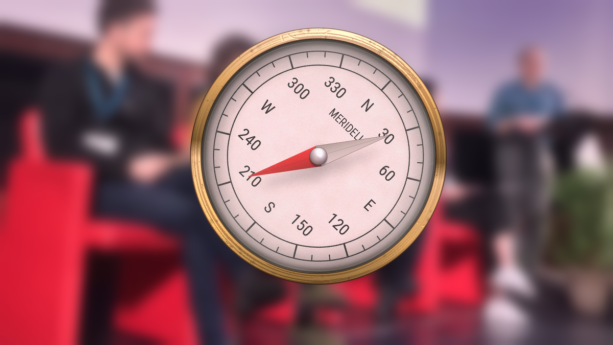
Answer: 210 °
